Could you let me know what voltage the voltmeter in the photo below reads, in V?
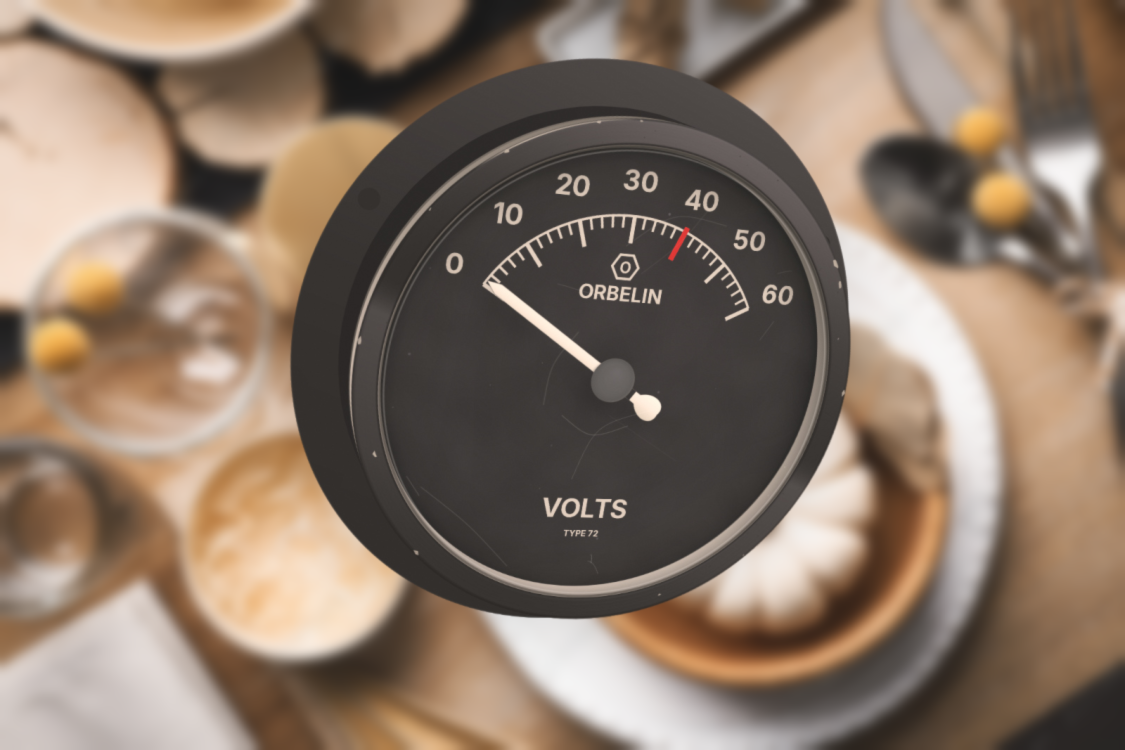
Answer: 1 V
